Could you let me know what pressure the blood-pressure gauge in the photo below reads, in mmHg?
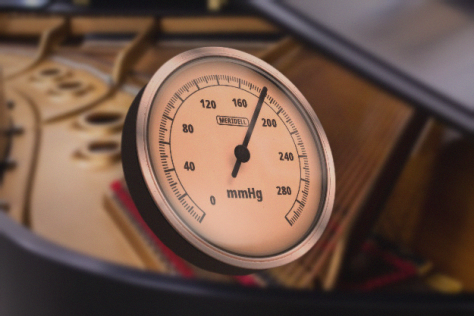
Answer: 180 mmHg
